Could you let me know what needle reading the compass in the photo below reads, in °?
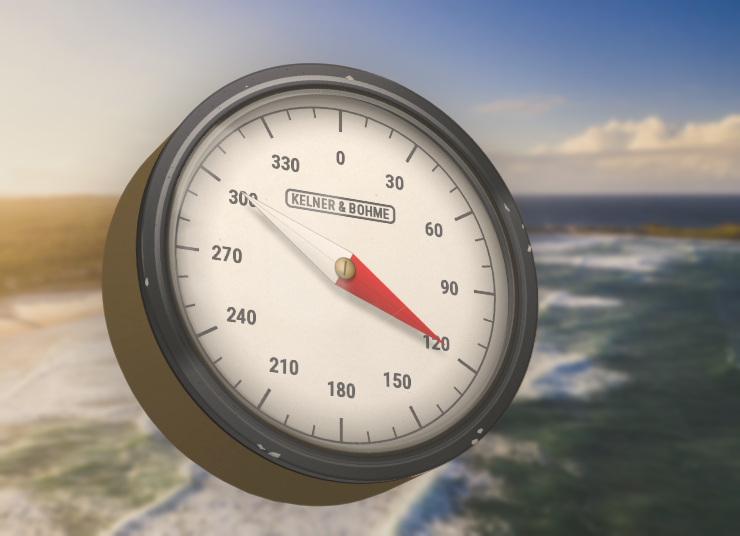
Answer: 120 °
